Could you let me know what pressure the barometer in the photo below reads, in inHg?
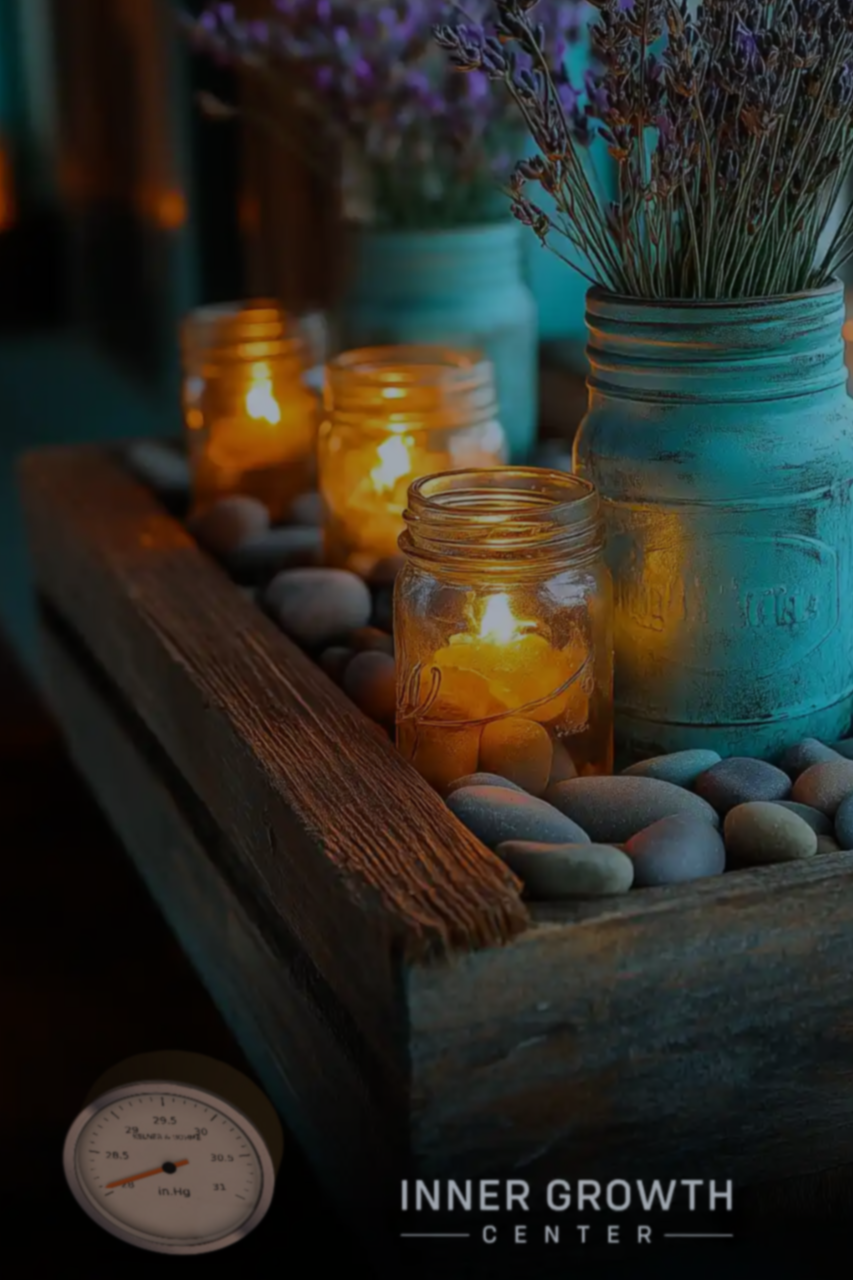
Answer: 28.1 inHg
